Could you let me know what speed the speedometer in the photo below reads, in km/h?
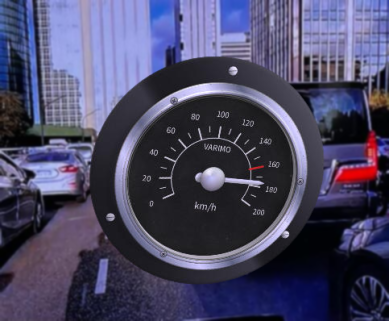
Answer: 175 km/h
